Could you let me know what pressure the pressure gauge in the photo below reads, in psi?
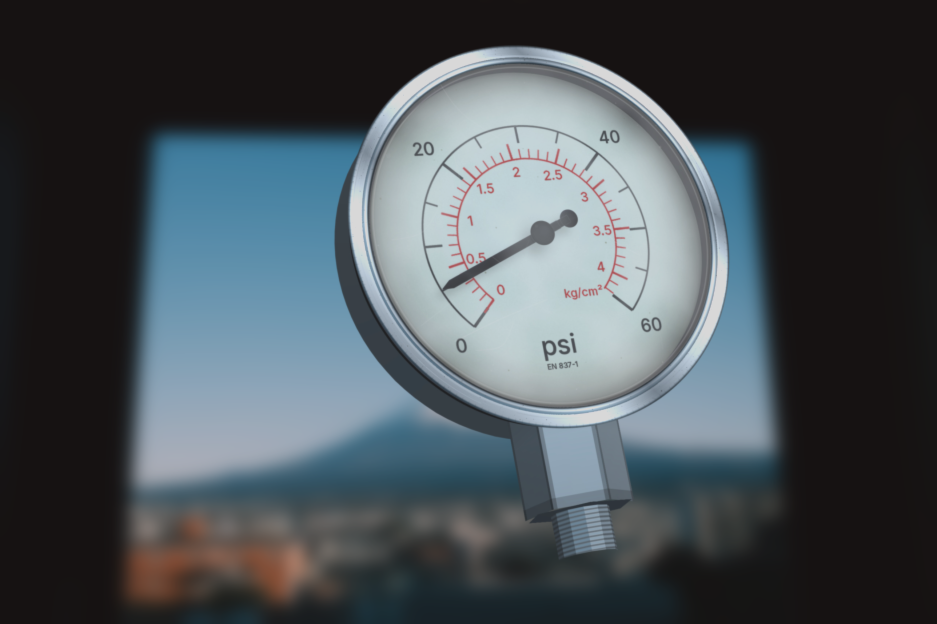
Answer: 5 psi
